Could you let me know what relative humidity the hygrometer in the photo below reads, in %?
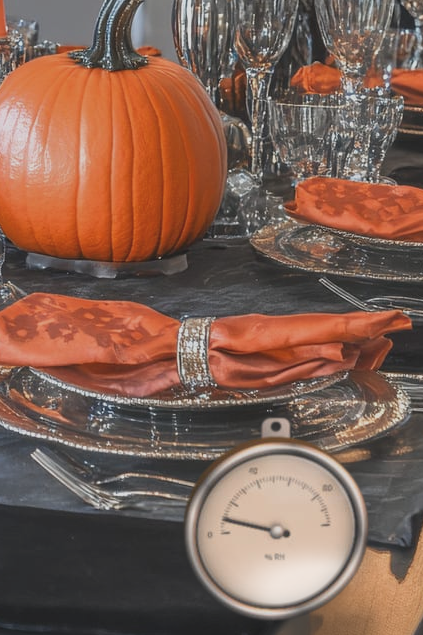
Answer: 10 %
